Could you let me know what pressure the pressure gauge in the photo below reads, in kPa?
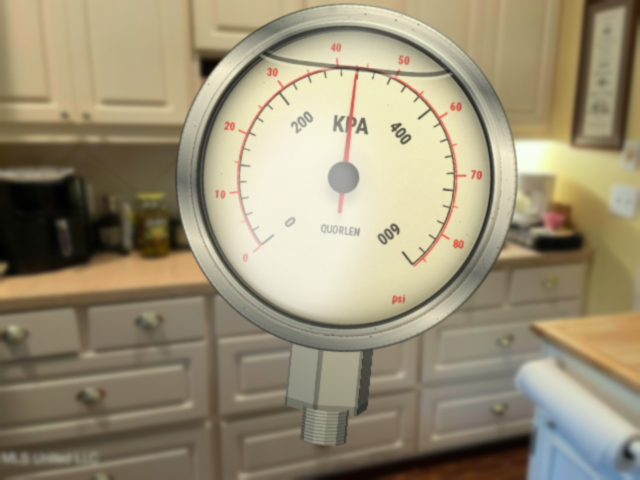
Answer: 300 kPa
